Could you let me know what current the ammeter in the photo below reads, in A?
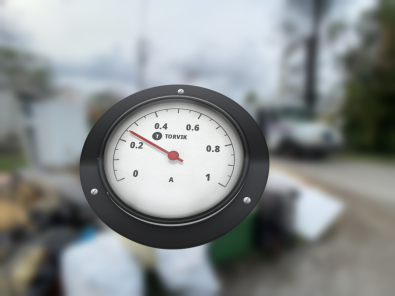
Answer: 0.25 A
